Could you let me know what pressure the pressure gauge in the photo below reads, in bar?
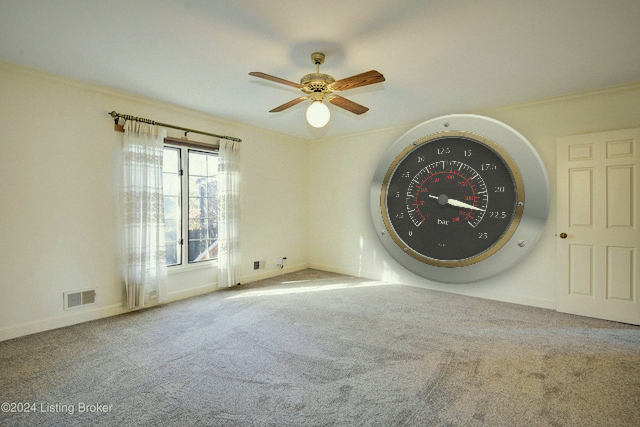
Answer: 22.5 bar
